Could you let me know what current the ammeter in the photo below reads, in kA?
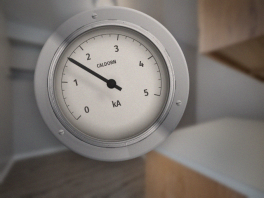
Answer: 1.6 kA
